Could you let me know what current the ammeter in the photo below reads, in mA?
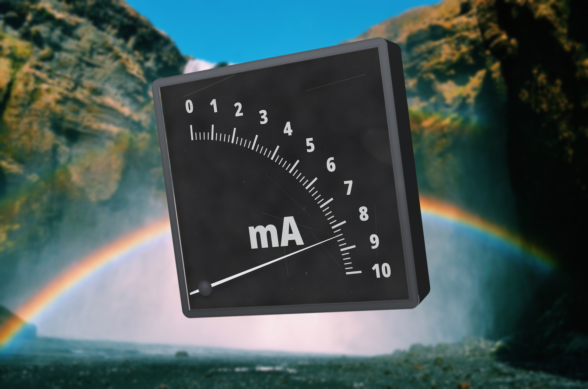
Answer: 8.4 mA
